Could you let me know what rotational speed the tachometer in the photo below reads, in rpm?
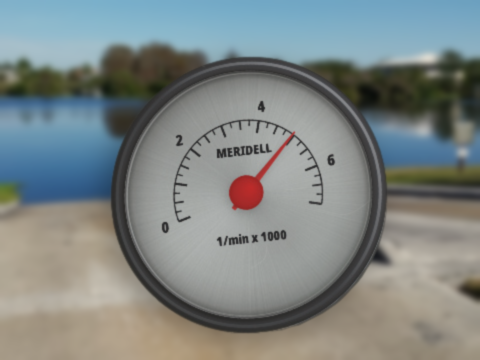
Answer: 5000 rpm
